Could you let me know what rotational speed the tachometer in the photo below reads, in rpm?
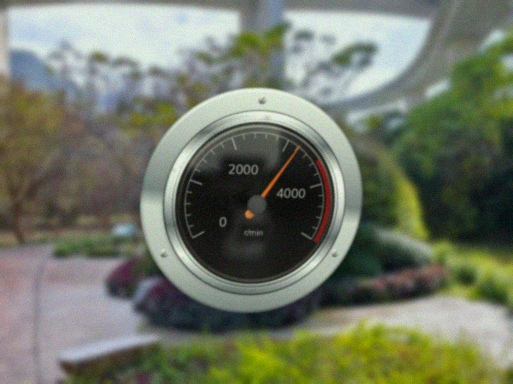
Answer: 3200 rpm
